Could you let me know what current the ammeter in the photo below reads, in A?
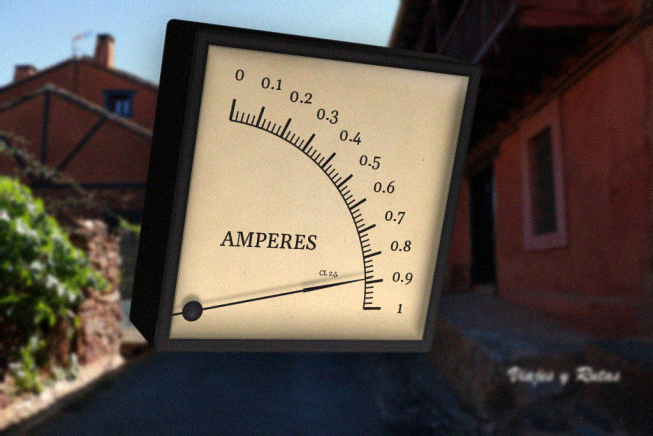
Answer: 0.88 A
